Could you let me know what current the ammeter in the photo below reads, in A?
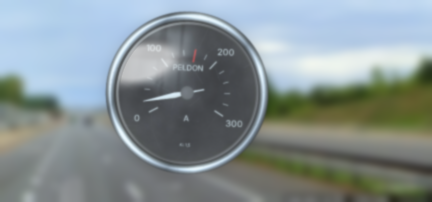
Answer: 20 A
